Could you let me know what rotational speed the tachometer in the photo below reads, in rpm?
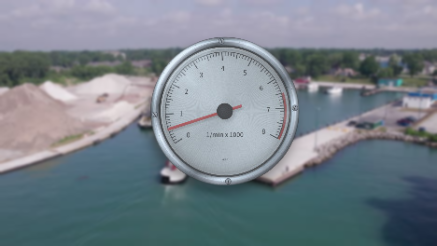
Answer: 500 rpm
